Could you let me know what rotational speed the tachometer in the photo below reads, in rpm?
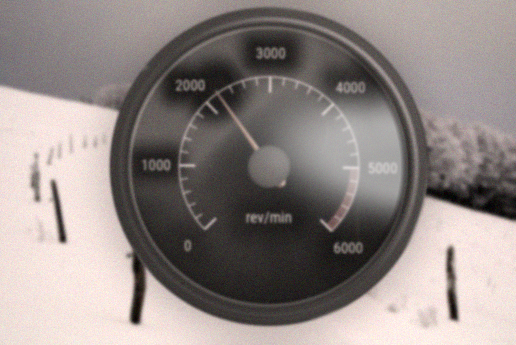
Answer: 2200 rpm
